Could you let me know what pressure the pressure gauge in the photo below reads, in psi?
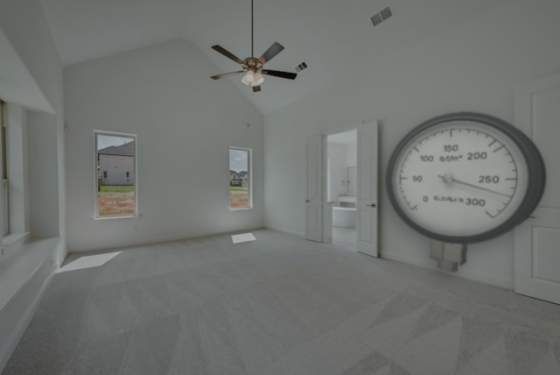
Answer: 270 psi
